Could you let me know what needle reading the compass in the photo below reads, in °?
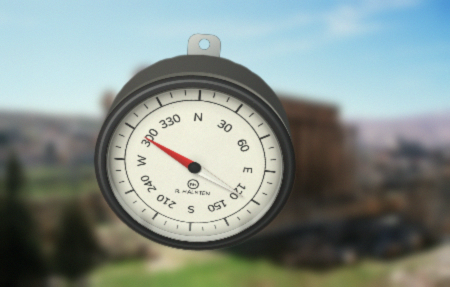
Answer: 300 °
